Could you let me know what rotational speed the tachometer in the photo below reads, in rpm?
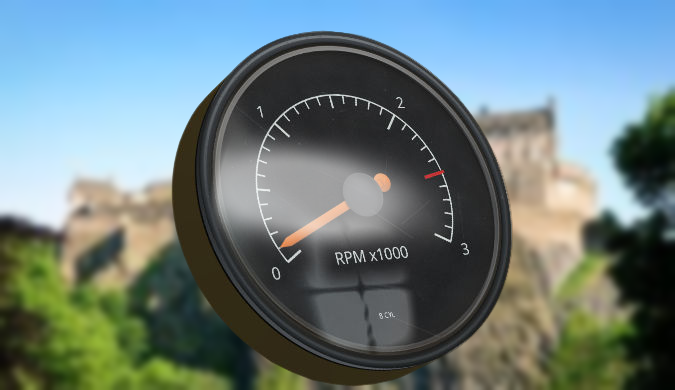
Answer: 100 rpm
